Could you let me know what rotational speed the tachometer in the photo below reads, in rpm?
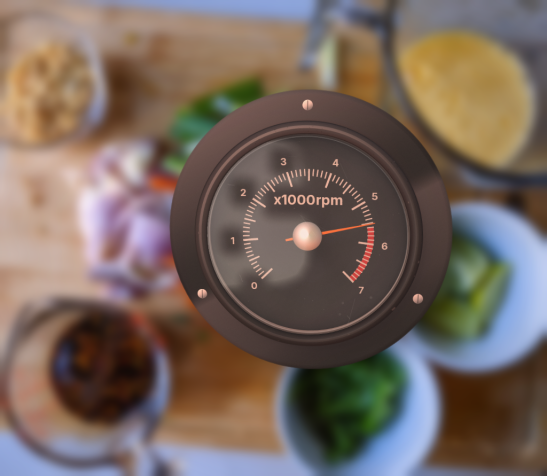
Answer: 5500 rpm
